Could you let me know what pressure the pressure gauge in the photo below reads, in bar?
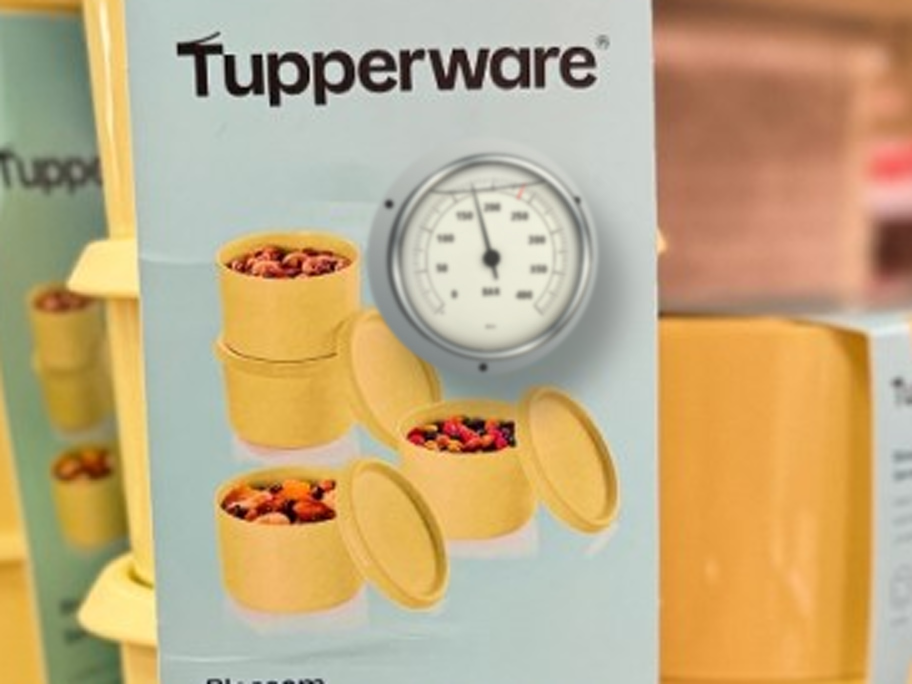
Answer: 175 bar
